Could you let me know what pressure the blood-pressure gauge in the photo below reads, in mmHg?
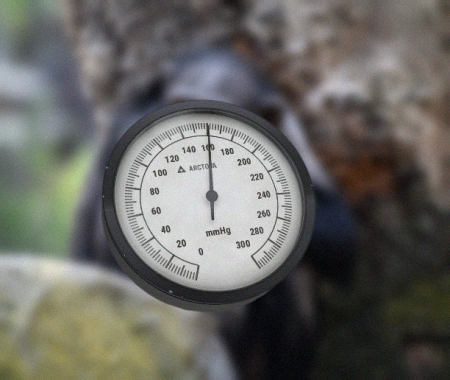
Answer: 160 mmHg
